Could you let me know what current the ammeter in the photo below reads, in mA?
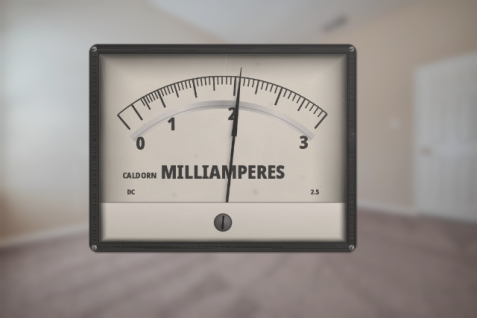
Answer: 2.05 mA
